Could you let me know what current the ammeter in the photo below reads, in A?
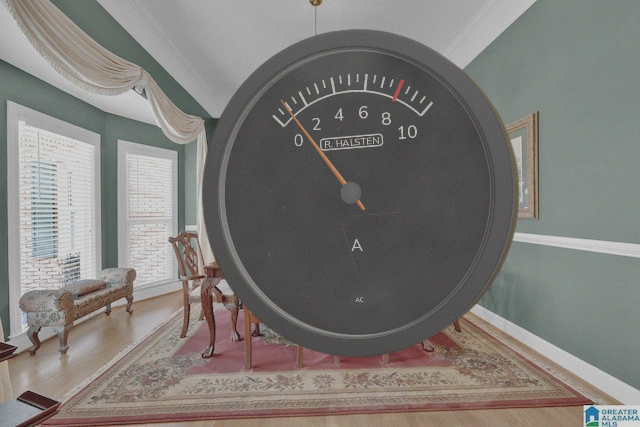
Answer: 1 A
